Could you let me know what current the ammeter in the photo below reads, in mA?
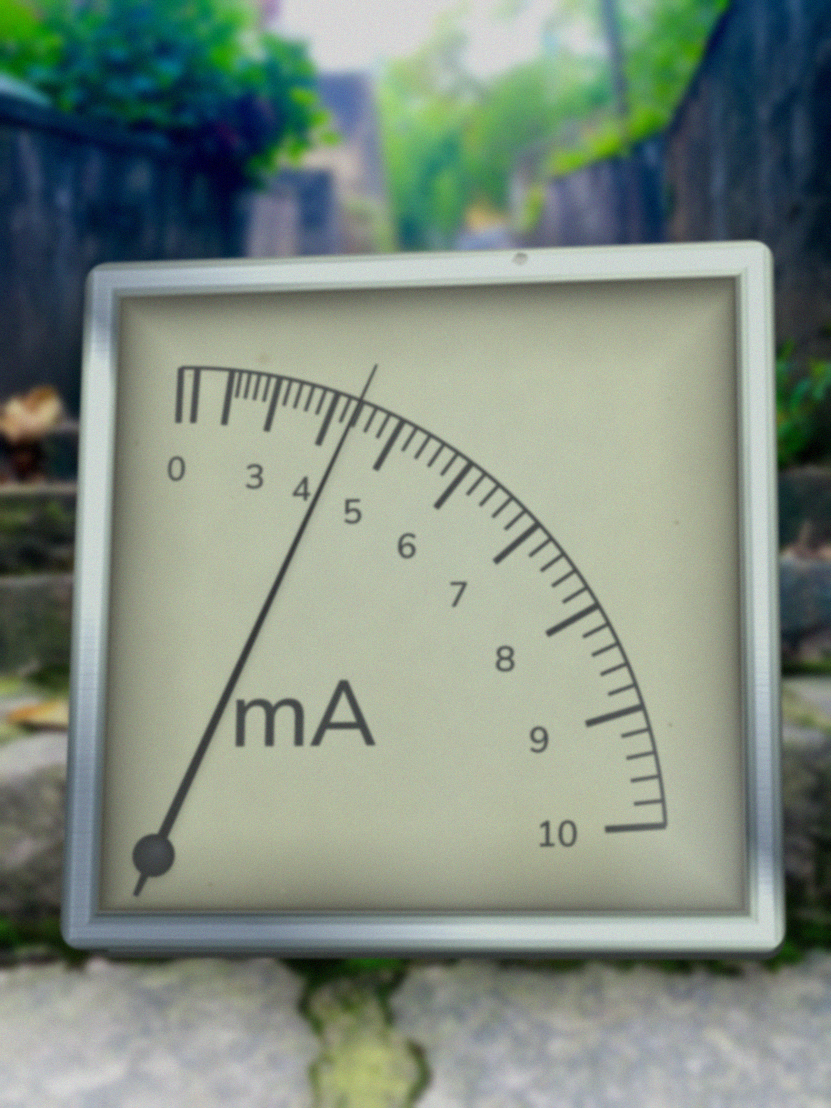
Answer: 4.4 mA
